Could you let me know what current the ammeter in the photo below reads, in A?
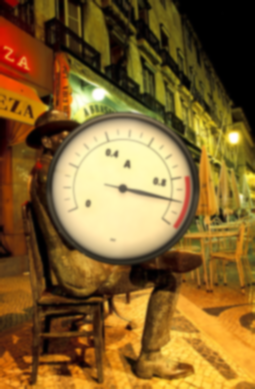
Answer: 0.9 A
